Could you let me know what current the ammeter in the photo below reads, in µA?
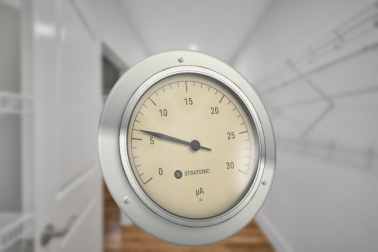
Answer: 6 µA
